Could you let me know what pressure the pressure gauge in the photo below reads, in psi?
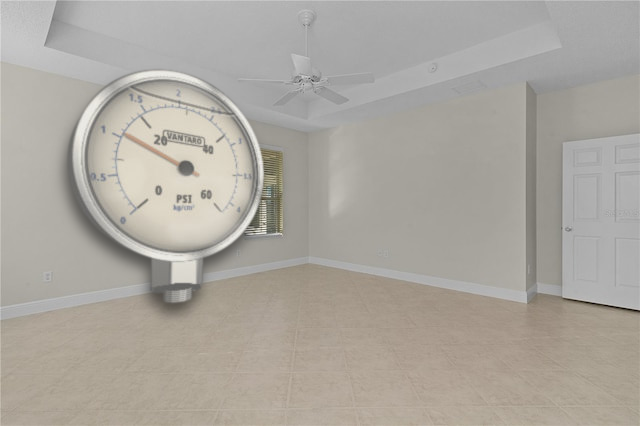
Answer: 15 psi
